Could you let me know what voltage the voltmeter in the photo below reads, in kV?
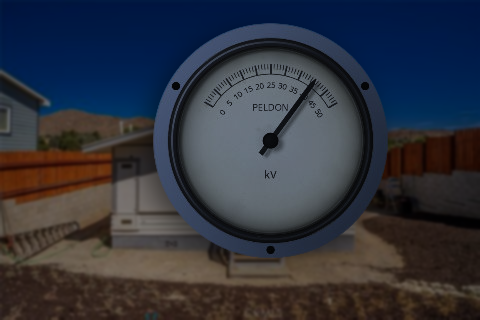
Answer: 40 kV
